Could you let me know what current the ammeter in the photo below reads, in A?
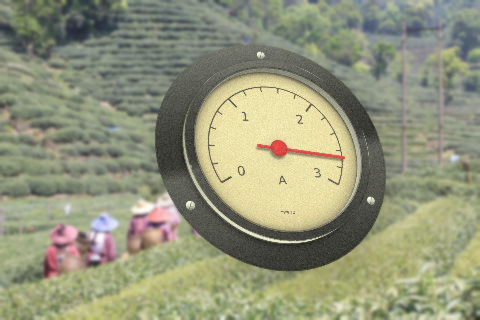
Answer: 2.7 A
